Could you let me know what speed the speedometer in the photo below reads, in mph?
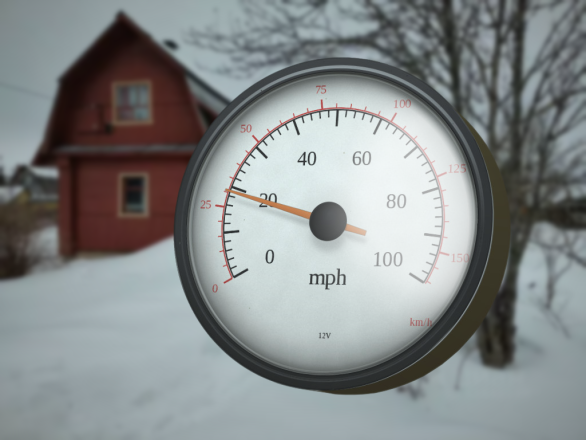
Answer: 19 mph
